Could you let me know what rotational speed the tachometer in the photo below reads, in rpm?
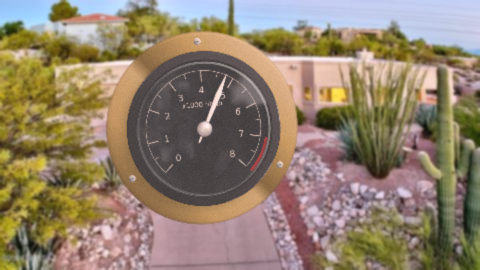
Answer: 4750 rpm
